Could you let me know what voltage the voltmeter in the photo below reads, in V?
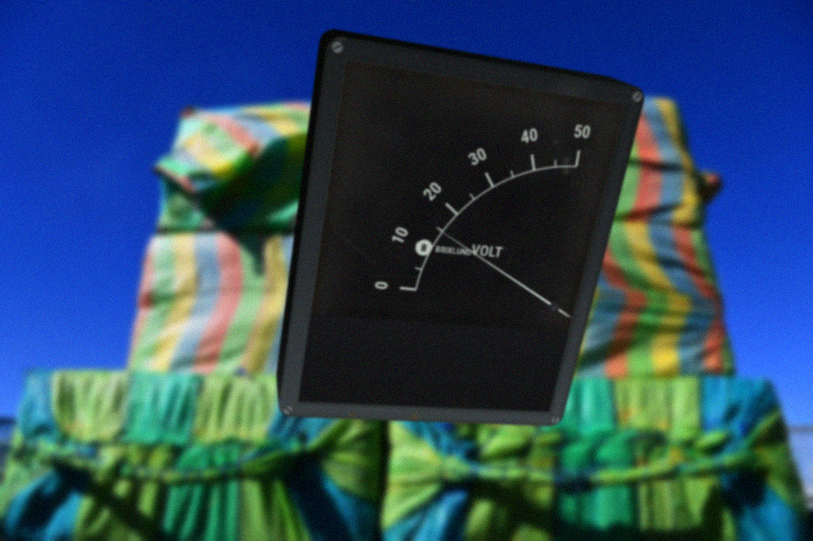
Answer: 15 V
